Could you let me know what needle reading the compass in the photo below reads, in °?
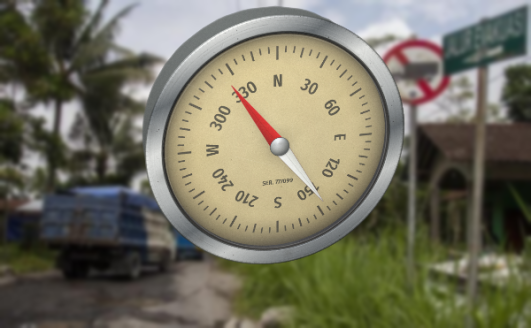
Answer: 325 °
